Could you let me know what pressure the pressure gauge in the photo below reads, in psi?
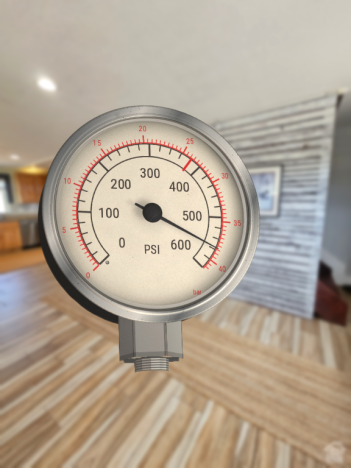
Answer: 560 psi
